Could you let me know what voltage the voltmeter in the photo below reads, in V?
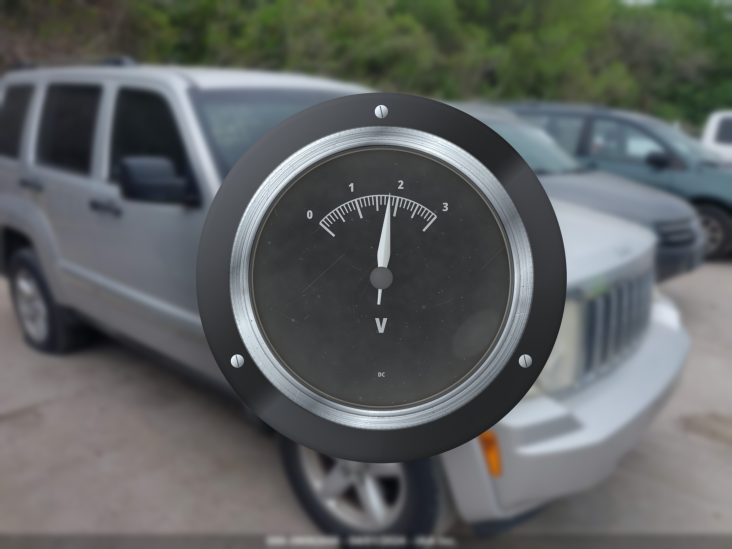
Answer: 1.8 V
